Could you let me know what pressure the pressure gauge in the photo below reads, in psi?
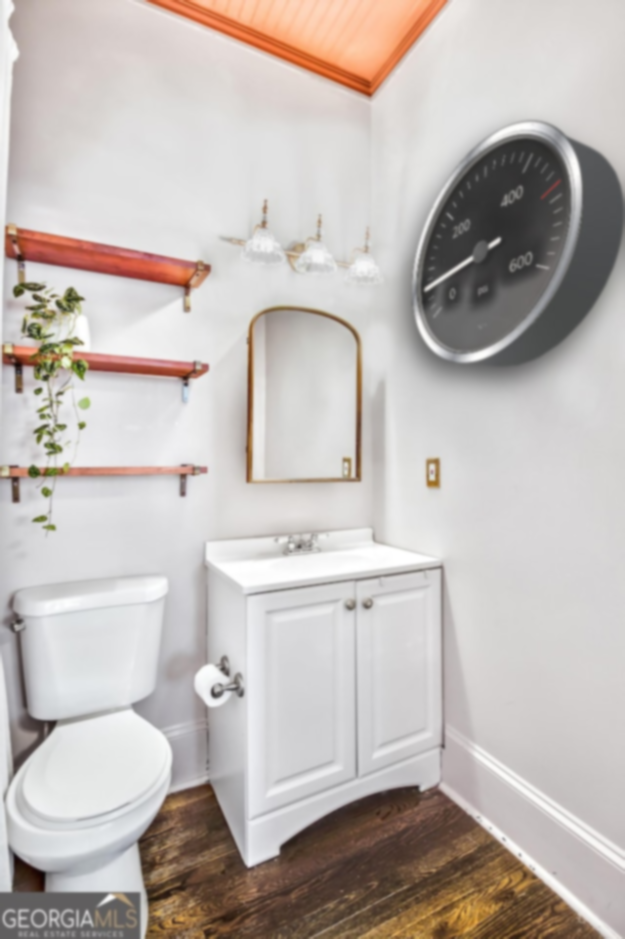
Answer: 60 psi
